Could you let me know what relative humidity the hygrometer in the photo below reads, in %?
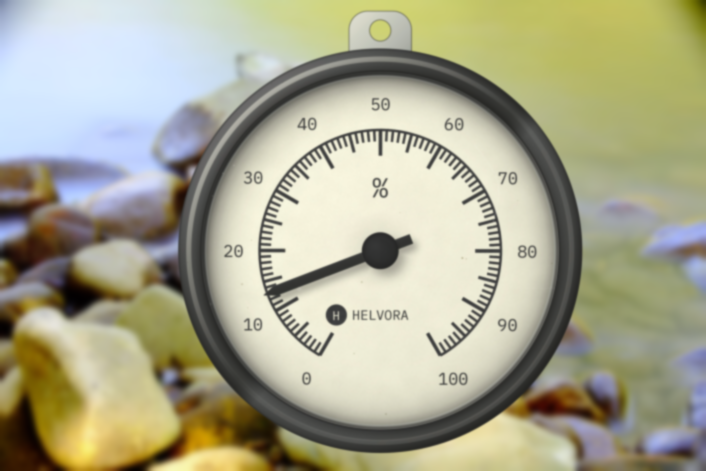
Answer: 13 %
